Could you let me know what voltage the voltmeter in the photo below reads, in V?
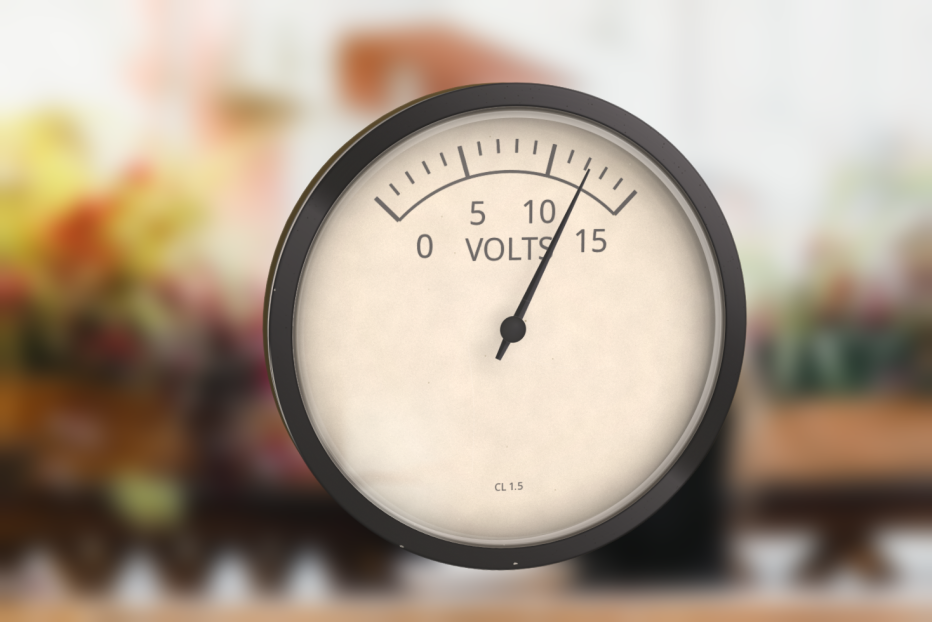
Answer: 12 V
